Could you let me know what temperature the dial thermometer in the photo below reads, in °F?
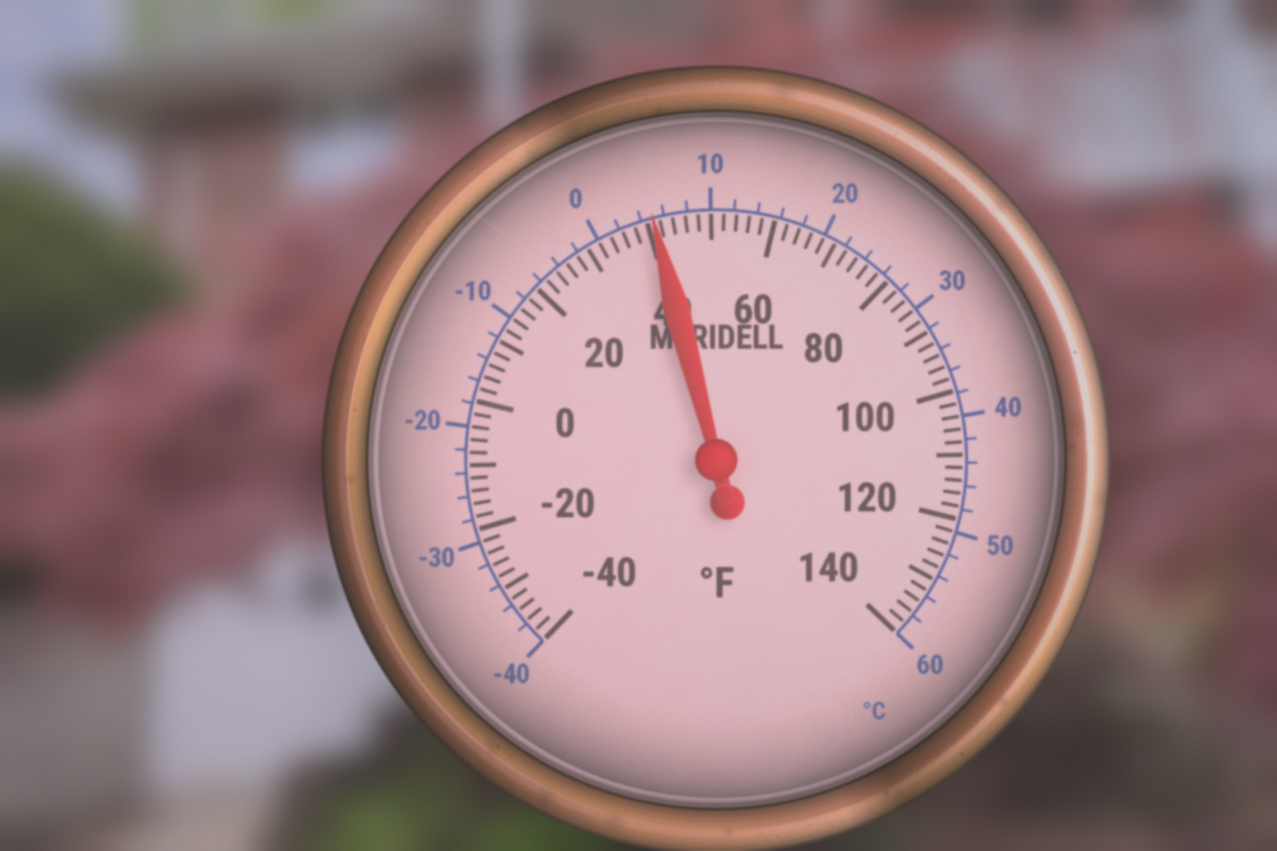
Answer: 41 °F
